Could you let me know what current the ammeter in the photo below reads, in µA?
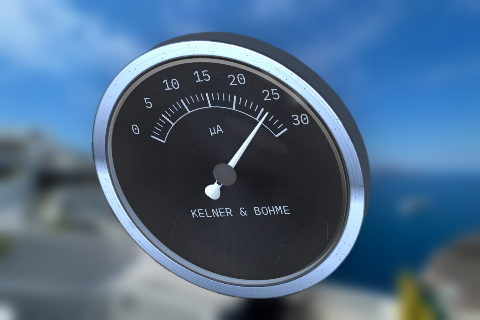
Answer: 26 µA
